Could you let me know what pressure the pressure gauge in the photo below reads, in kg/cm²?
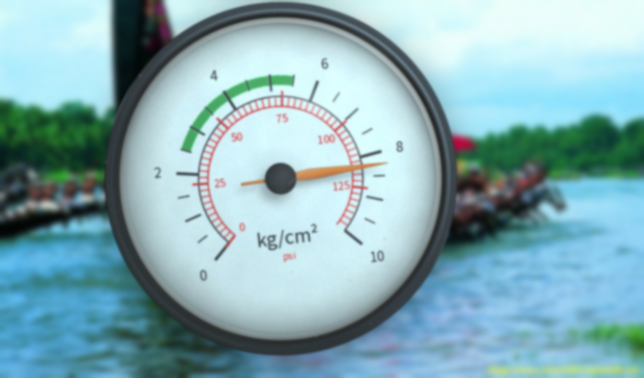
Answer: 8.25 kg/cm²
